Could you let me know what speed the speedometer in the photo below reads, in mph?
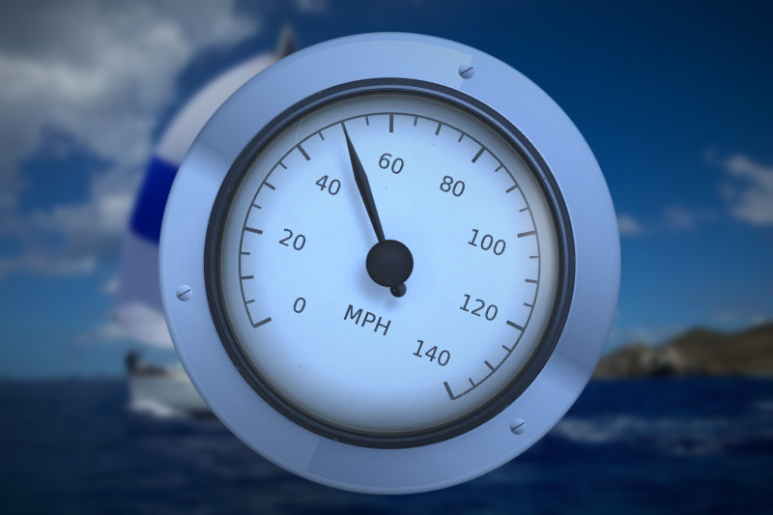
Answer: 50 mph
